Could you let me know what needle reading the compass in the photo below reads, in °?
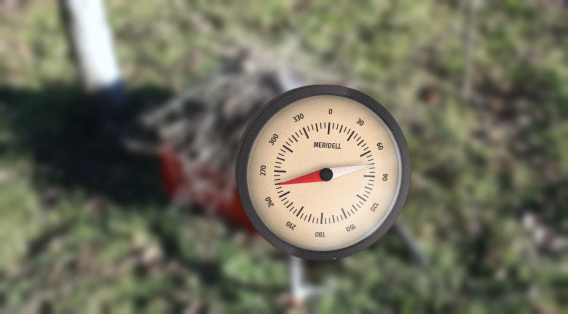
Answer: 255 °
